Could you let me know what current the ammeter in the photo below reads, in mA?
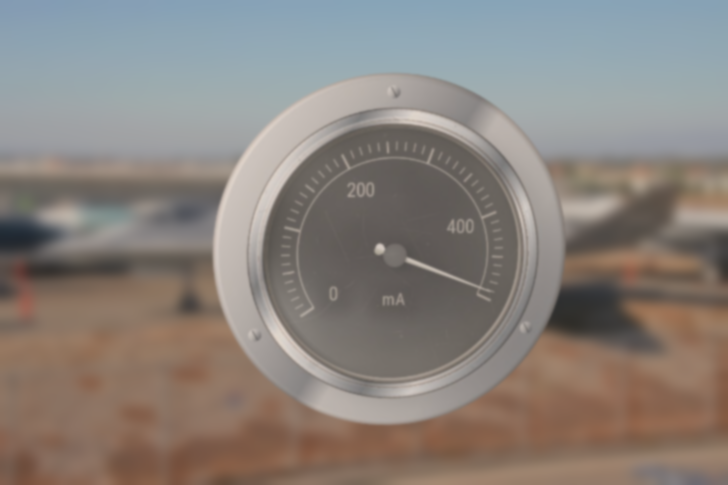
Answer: 490 mA
